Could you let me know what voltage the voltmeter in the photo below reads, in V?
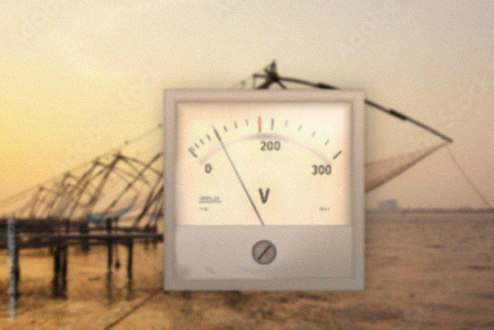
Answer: 100 V
